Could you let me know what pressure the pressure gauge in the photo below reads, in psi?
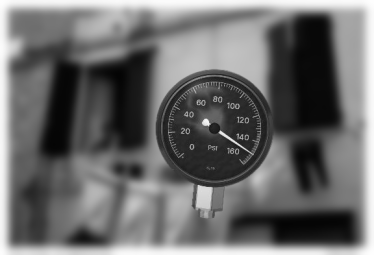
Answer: 150 psi
